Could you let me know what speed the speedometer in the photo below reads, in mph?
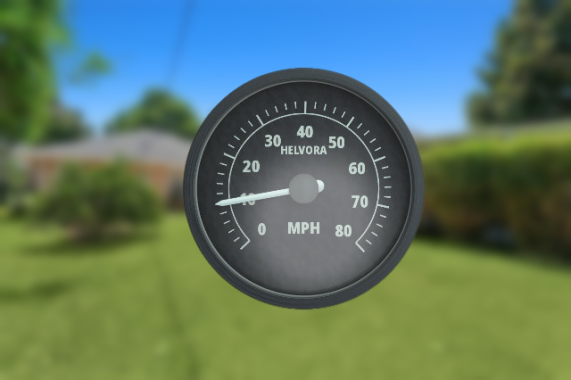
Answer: 10 mph
